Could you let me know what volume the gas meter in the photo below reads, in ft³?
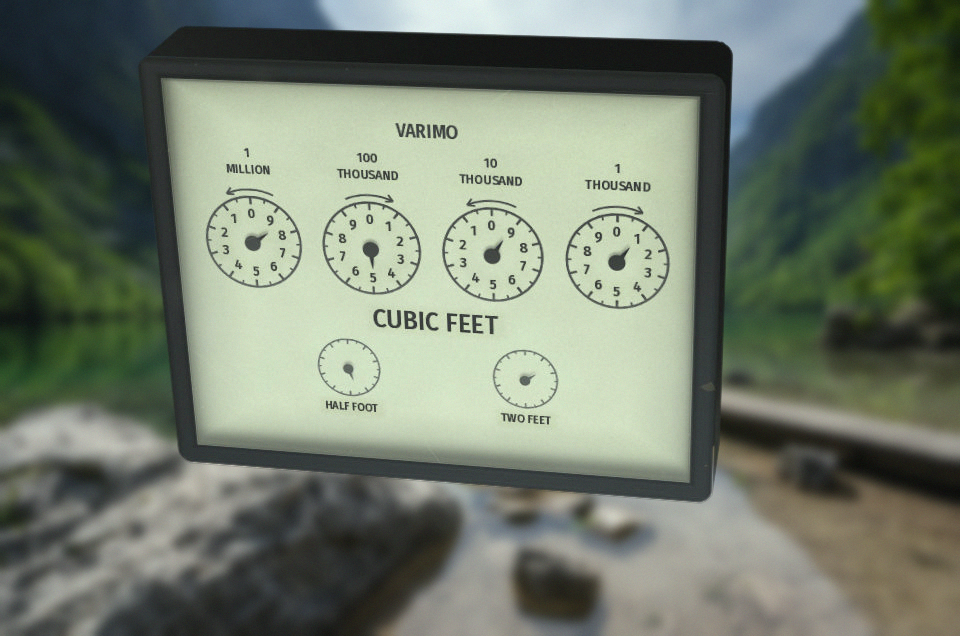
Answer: 849100 ft³
